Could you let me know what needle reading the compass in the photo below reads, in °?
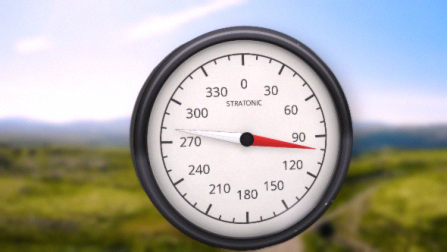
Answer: 100 °
